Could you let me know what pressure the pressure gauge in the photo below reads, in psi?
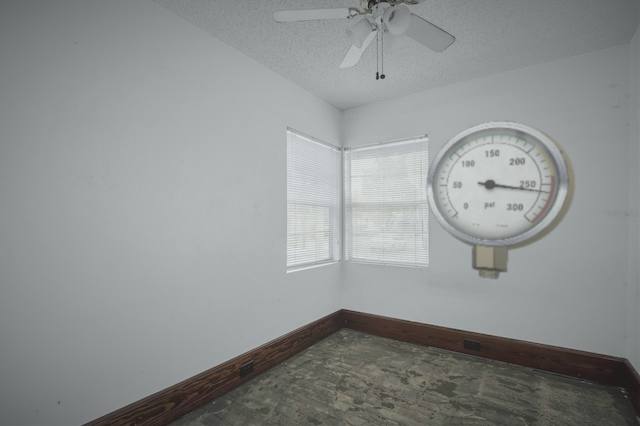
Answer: 260 psi
